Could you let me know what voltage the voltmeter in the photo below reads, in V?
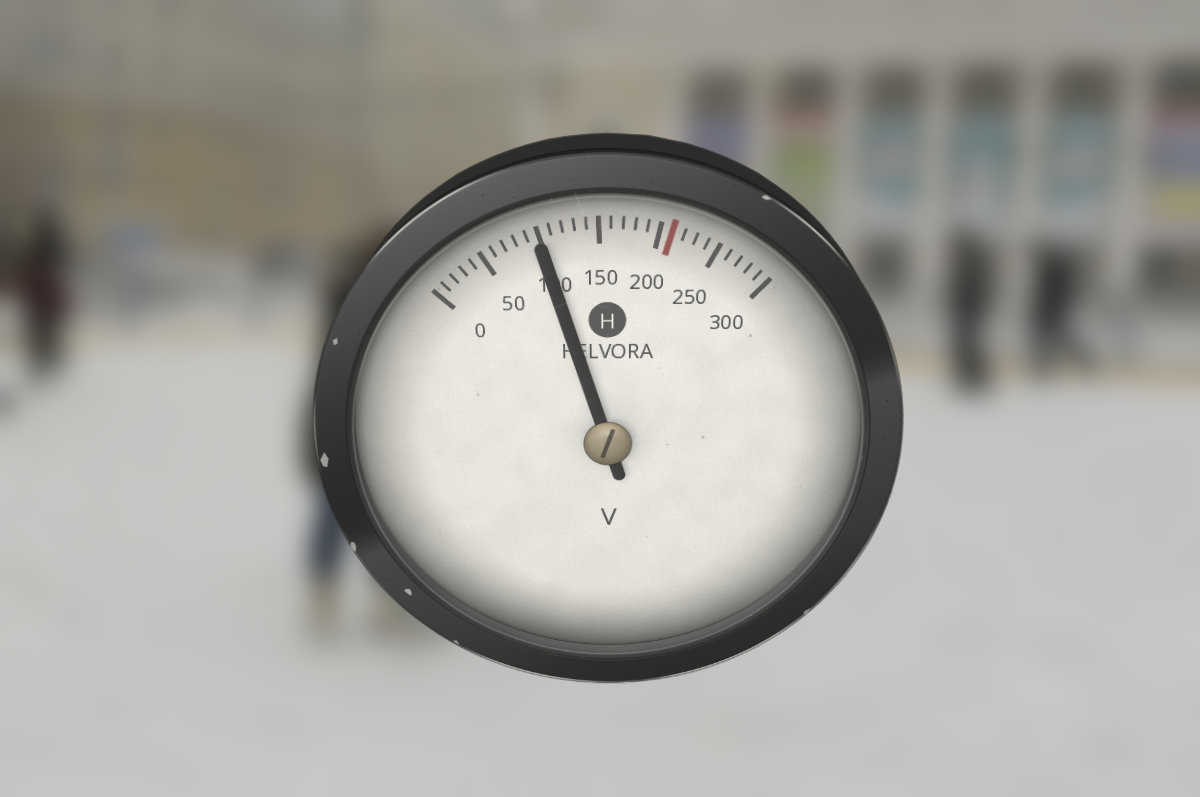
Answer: 100 V
